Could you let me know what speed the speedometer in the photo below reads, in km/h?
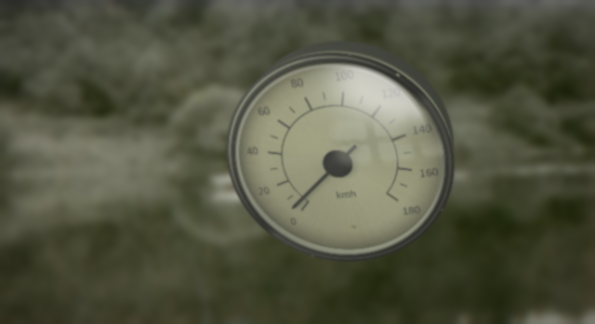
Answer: 5 km/h
